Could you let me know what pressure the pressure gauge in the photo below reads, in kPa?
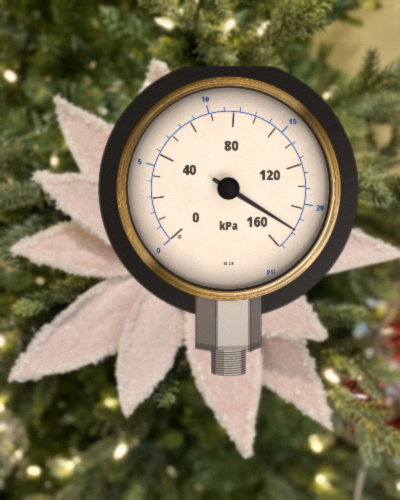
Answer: 150 kPa
